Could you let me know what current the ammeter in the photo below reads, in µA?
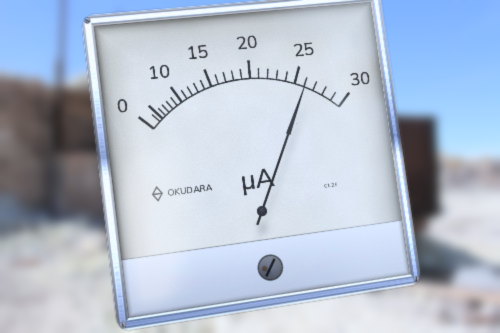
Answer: 26 µA
